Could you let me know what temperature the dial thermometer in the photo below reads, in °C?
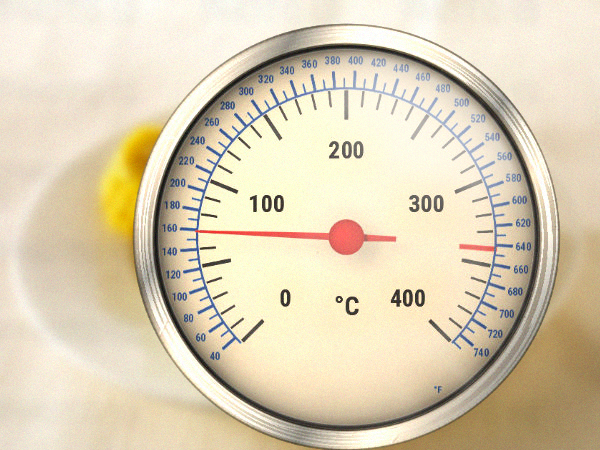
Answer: 70 °C
